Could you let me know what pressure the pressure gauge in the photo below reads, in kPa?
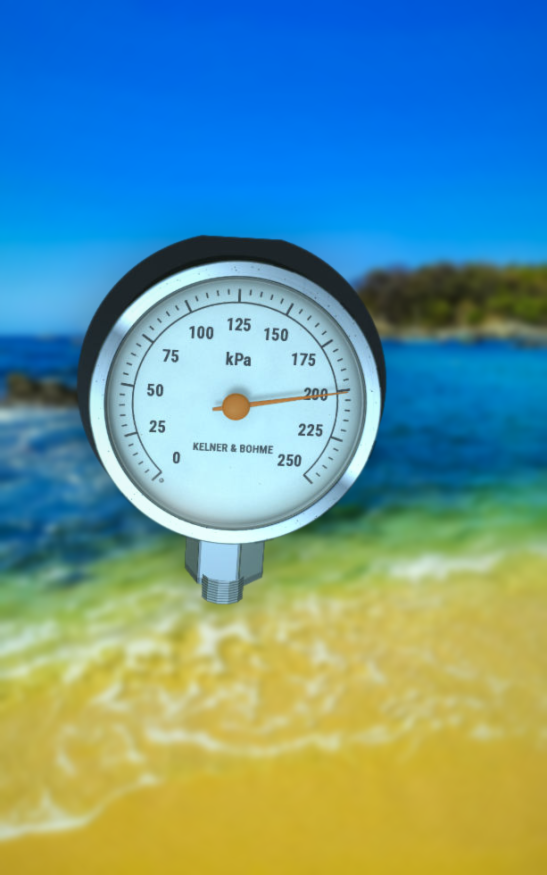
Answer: 200 kPa
